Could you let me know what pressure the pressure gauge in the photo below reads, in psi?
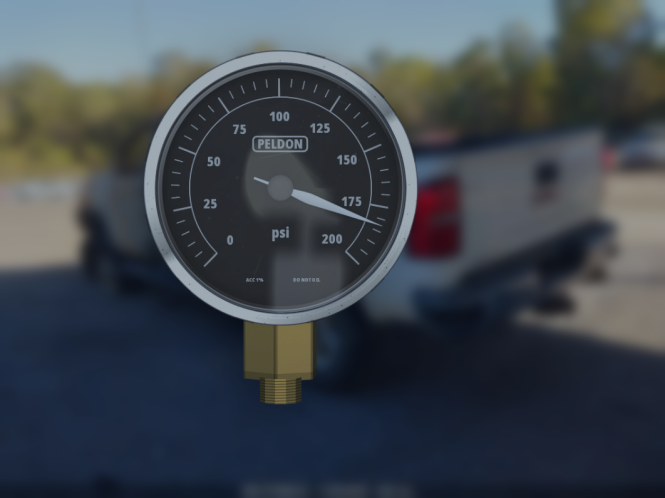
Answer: 182.5 psi
